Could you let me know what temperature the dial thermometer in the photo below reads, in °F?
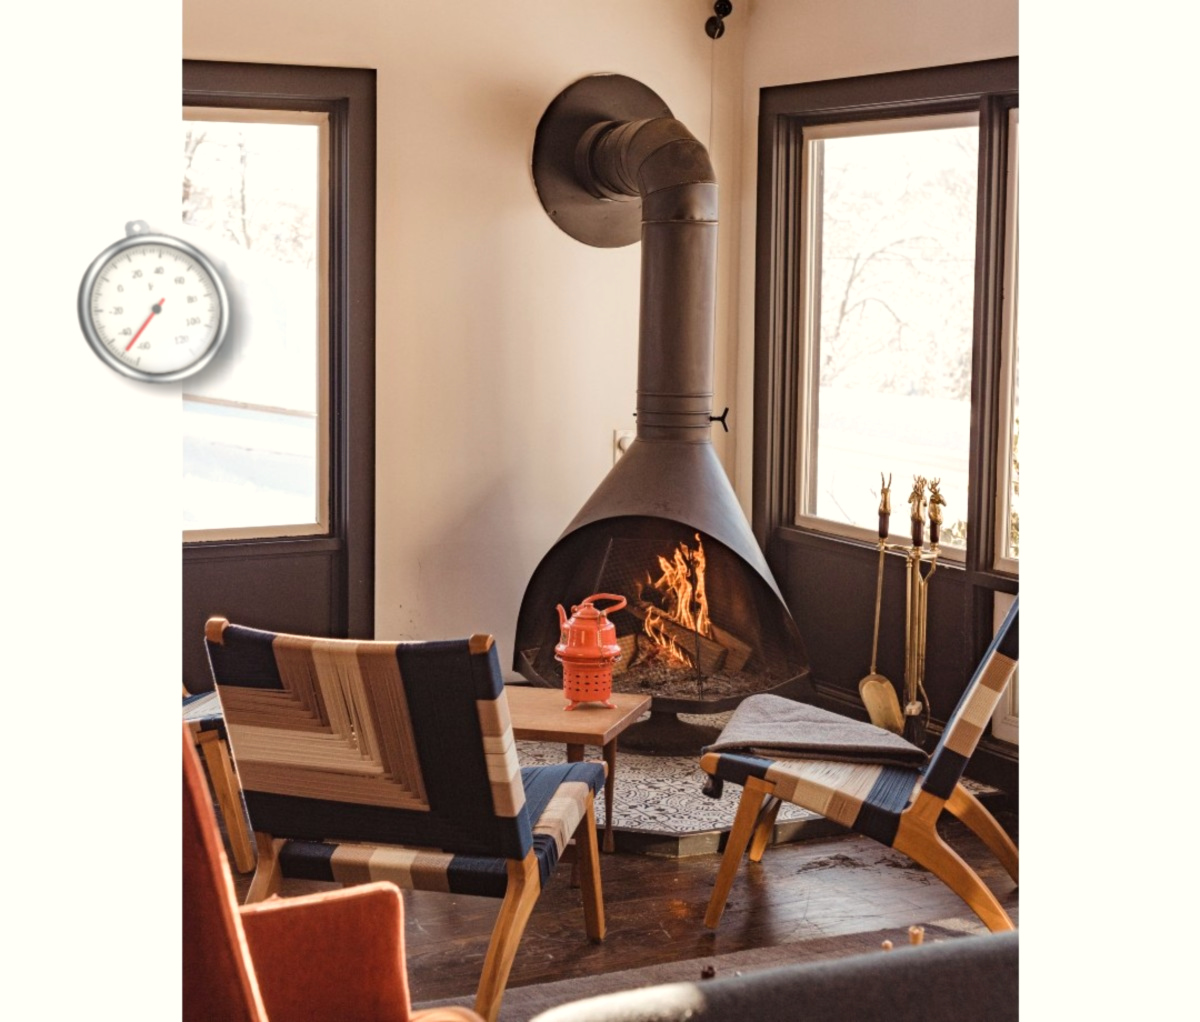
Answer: -50 °F
